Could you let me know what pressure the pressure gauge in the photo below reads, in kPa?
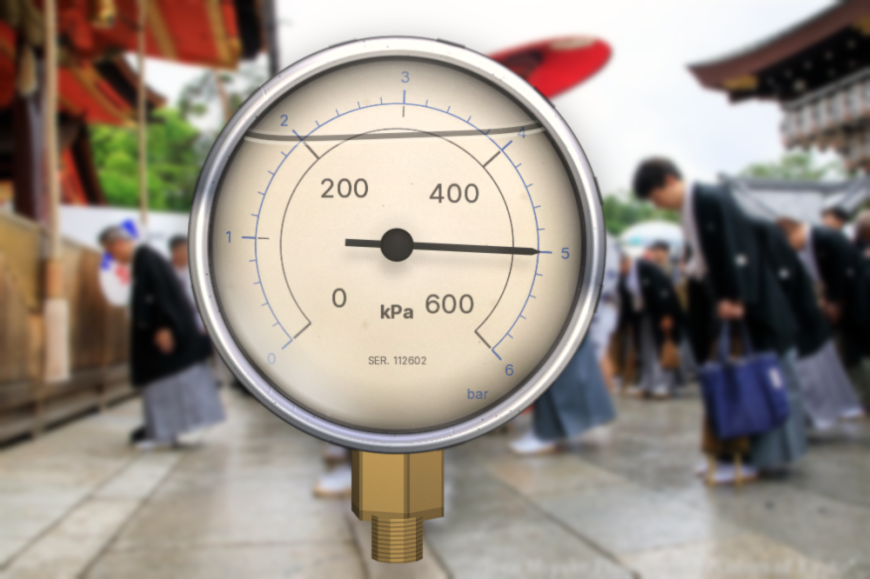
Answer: 500 kPa
